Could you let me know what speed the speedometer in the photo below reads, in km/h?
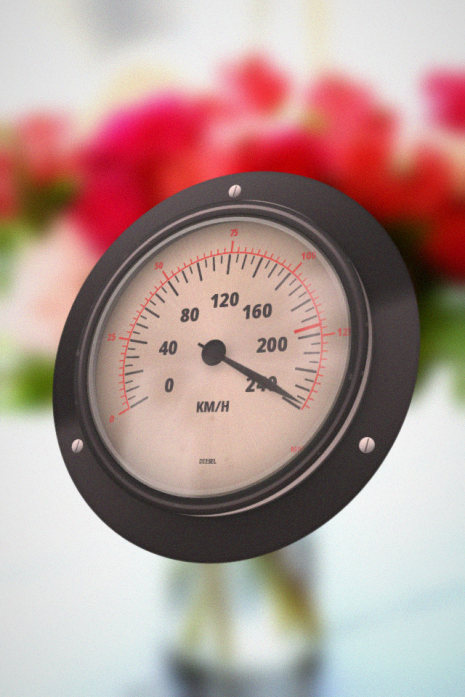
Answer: 237.5 km/h
